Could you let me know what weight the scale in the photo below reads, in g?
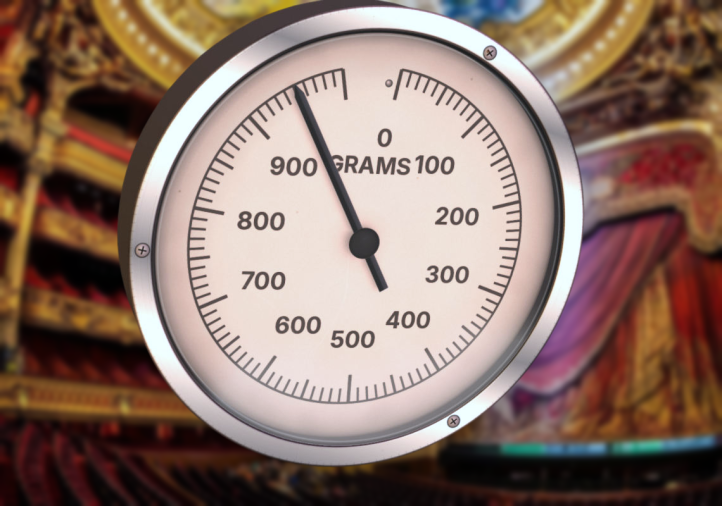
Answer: 950 g
